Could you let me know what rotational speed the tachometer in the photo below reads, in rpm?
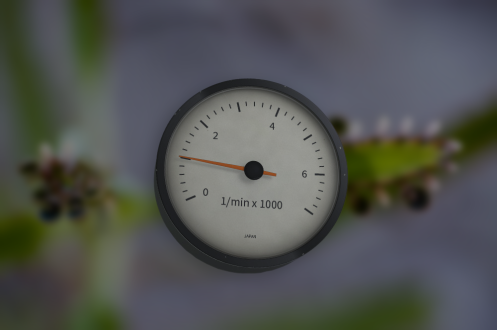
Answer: 1000 rpm
